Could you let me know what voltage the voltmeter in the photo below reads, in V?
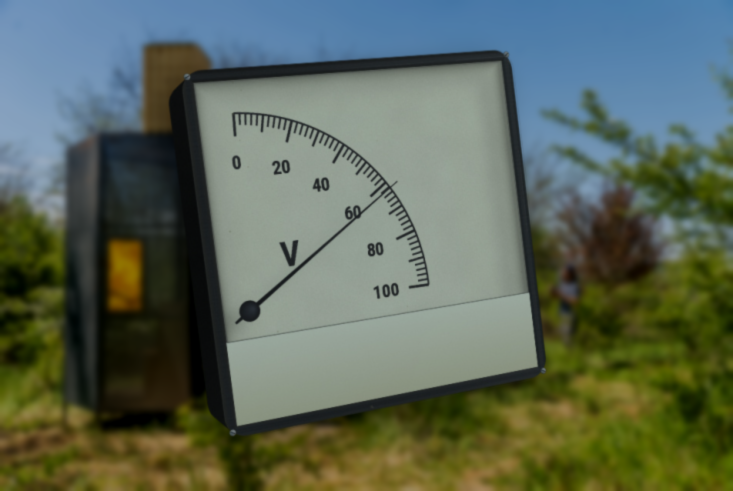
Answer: 62 V
